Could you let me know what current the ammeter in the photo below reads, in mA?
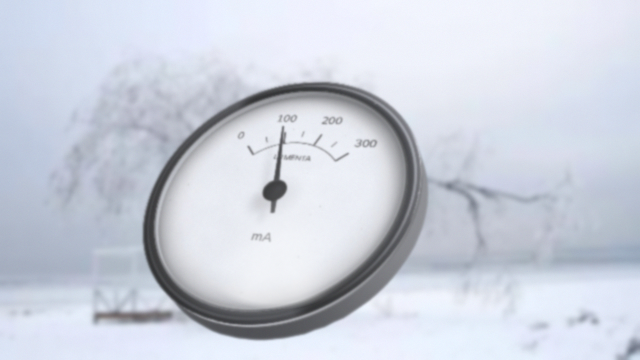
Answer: 100 mA
